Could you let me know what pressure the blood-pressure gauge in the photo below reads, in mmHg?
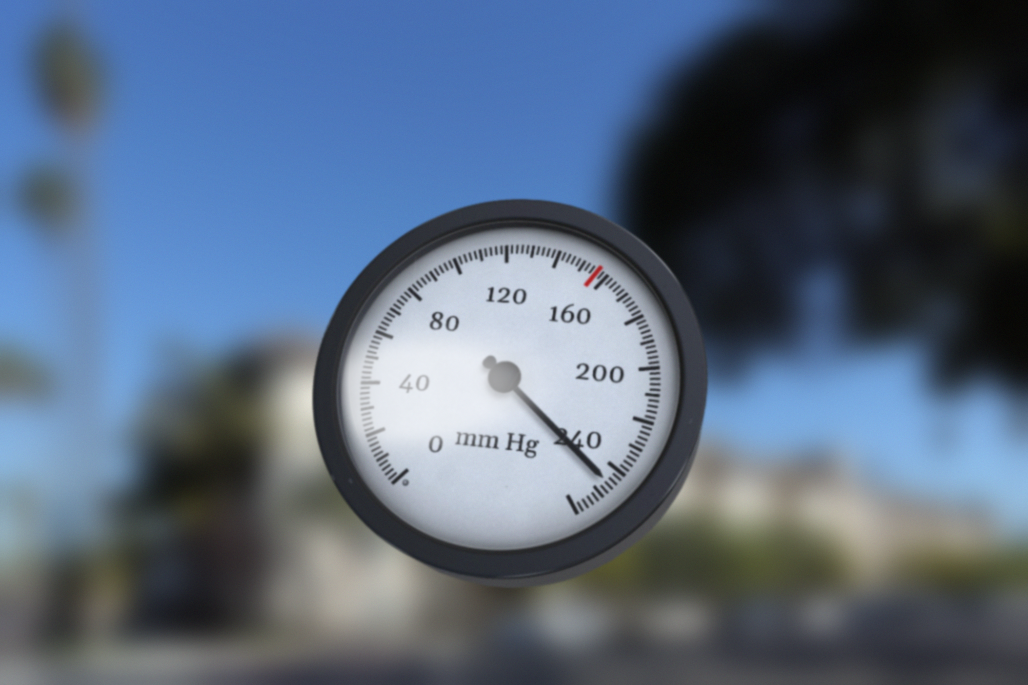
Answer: 246 mmHg
